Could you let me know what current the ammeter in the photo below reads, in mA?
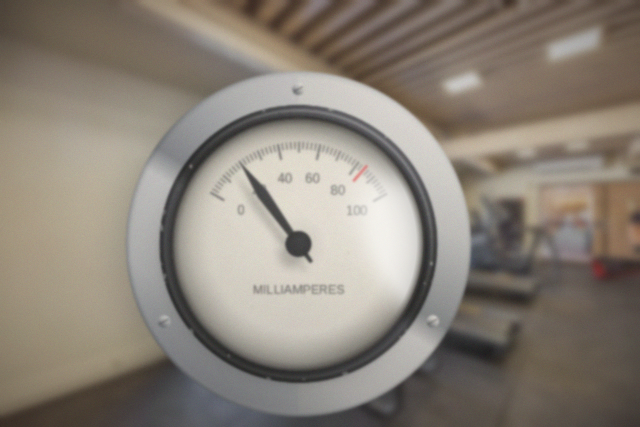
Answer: 20 mA
